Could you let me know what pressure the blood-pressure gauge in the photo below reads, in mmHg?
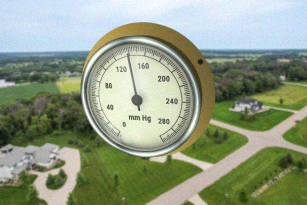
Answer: 140 mmHg
